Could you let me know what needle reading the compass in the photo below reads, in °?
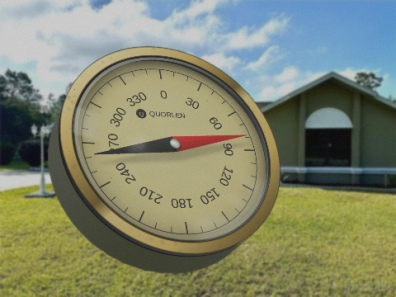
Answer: 80 °
